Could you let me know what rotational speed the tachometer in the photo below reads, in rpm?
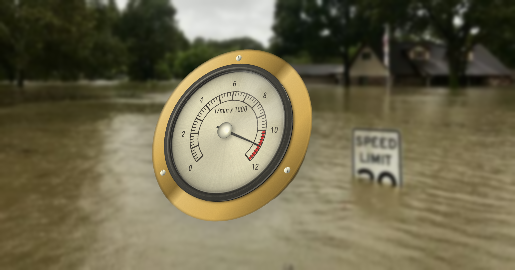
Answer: 11000 rpm
